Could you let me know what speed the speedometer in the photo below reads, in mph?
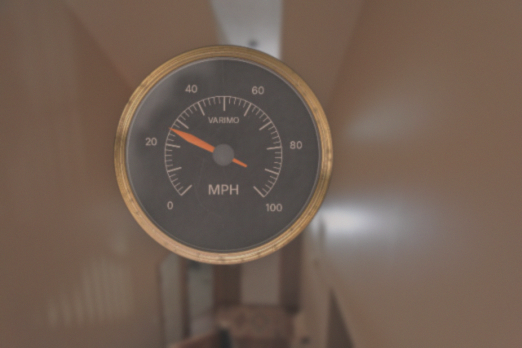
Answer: 26 mph
